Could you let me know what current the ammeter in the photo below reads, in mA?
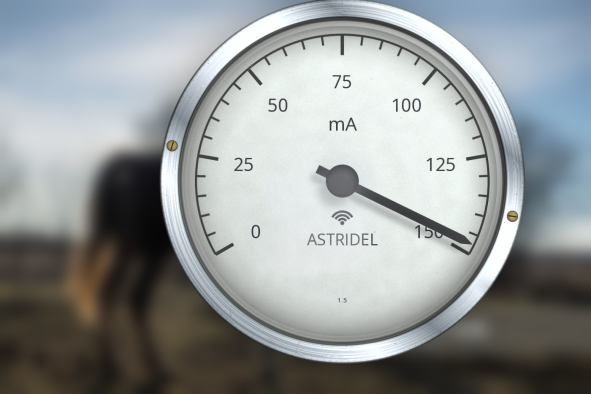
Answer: 147.5 mA
